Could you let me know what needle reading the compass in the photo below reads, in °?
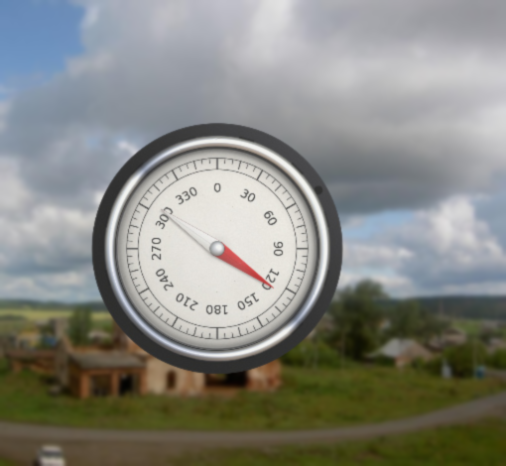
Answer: 125 °
